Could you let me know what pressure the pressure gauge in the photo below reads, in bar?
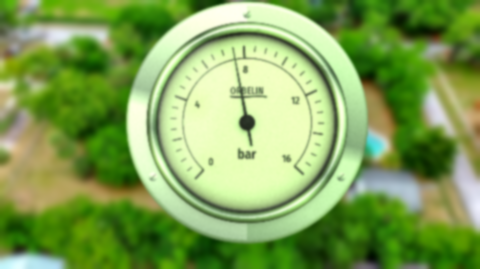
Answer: 7.5 bar
